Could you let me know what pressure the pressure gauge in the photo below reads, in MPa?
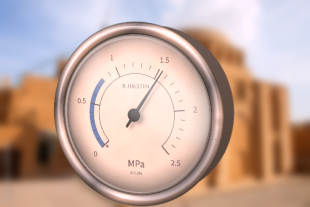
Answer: 1.55 MPa
